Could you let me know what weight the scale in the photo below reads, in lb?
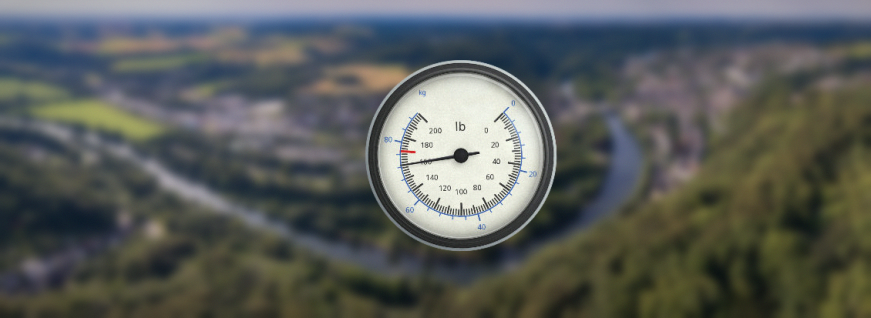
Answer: 160 lb
